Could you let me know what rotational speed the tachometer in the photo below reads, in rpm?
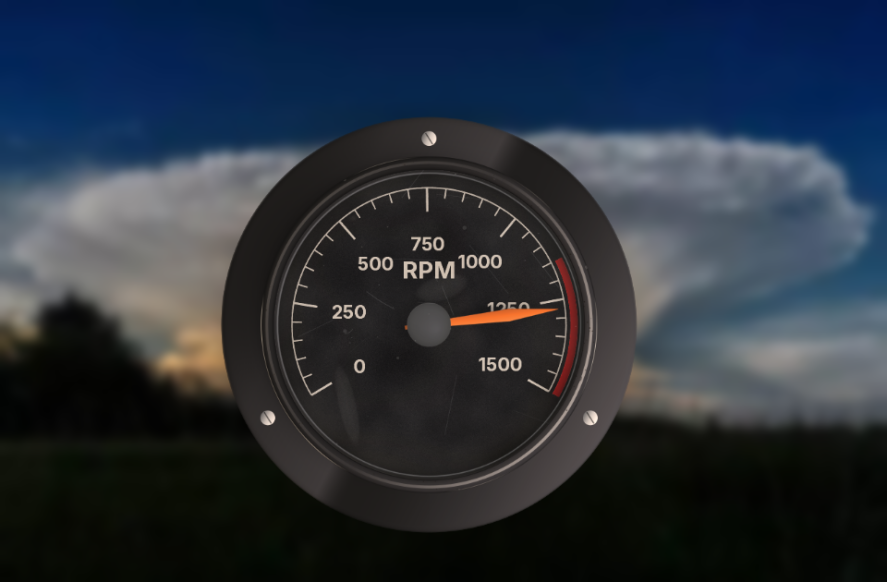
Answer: 1275 rpm
